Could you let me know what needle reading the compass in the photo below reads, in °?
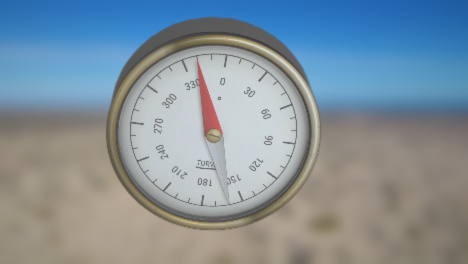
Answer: 340 °
